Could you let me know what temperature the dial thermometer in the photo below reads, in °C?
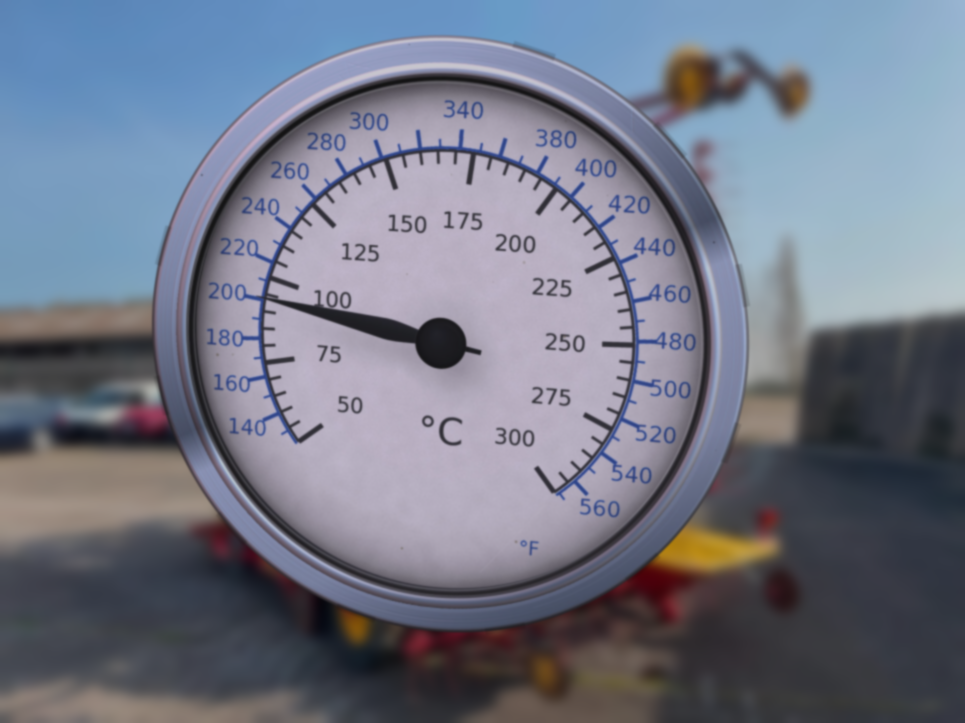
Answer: 95 °C
